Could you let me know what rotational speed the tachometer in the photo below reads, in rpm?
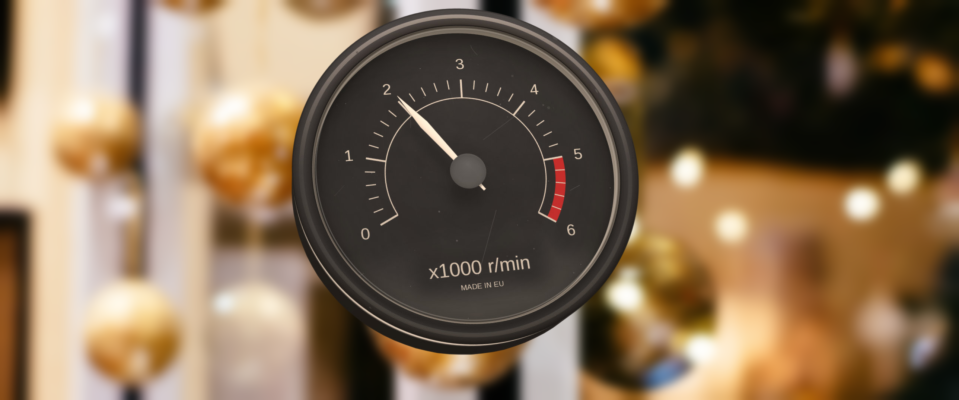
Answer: 2000 rpm
